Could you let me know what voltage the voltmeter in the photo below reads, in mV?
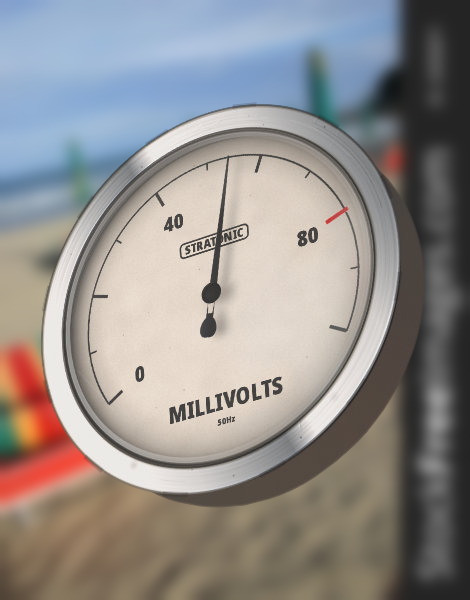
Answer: 55 mV
